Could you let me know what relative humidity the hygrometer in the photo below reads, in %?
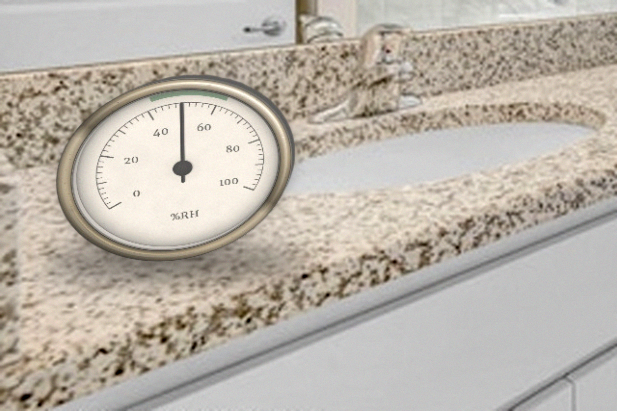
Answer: 50 %
